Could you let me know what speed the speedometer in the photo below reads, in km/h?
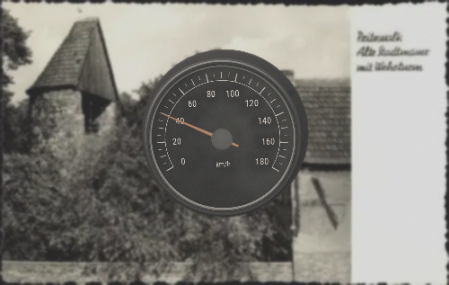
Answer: 40 km/h
